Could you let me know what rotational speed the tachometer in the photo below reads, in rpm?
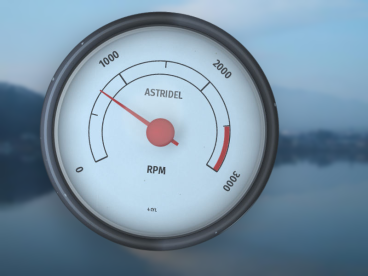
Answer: 750 rpm
